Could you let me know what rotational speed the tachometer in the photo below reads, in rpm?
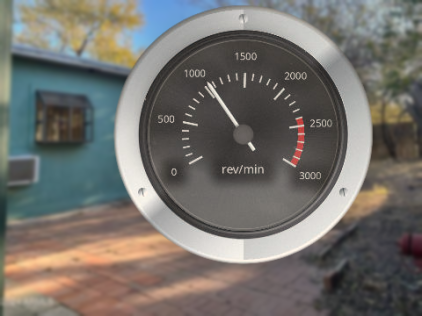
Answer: 1050 rpm
